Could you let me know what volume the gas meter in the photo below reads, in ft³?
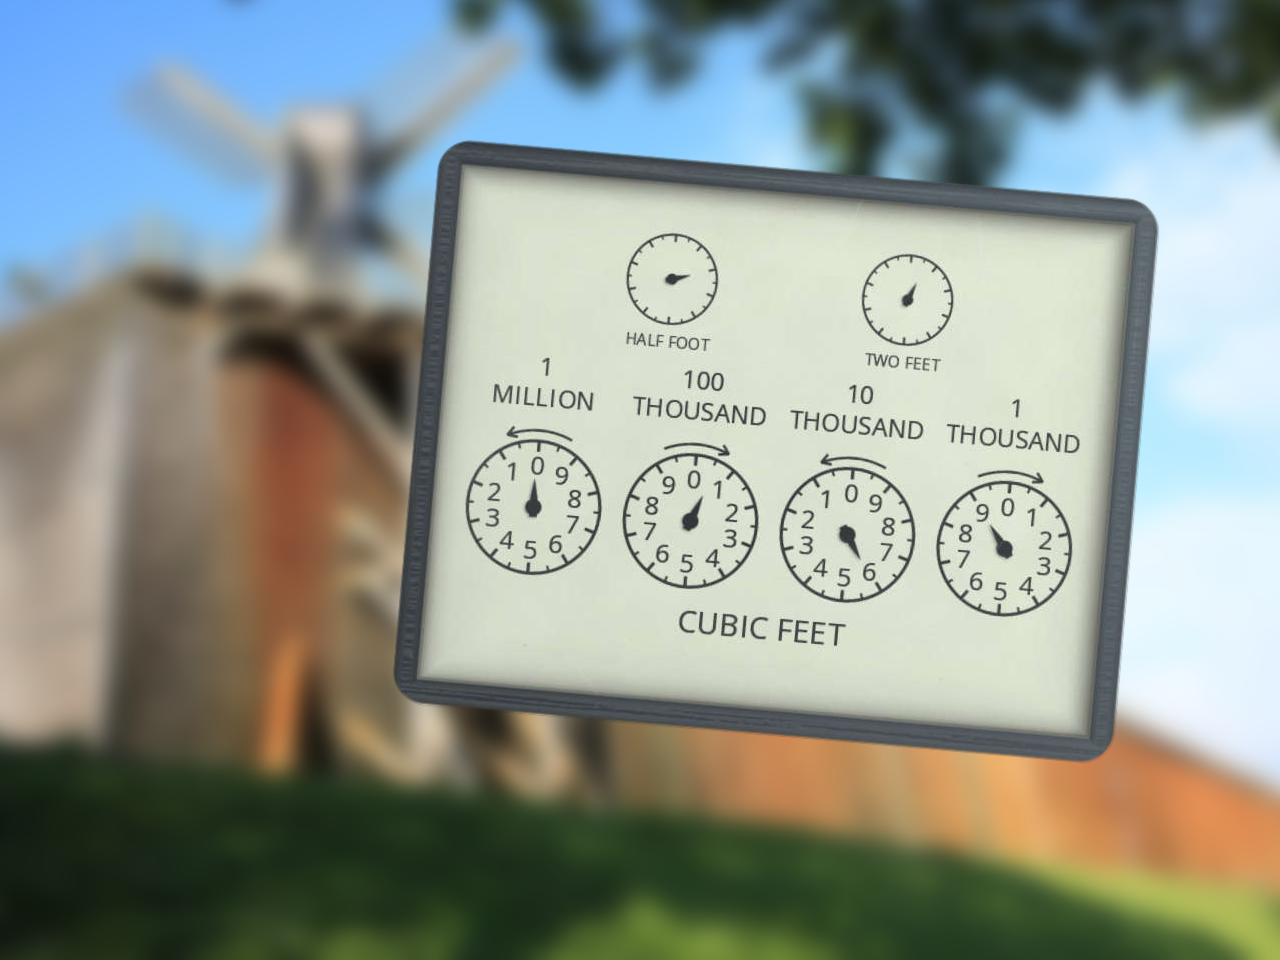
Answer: 5900 ft³
